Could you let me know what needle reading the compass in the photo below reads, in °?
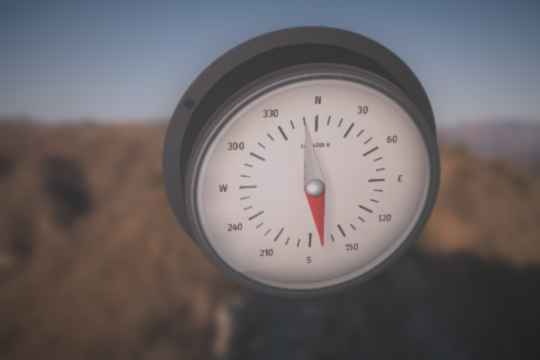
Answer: 170 °
